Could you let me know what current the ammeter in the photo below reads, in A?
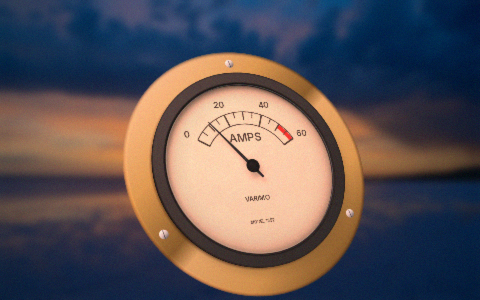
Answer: 10 A
